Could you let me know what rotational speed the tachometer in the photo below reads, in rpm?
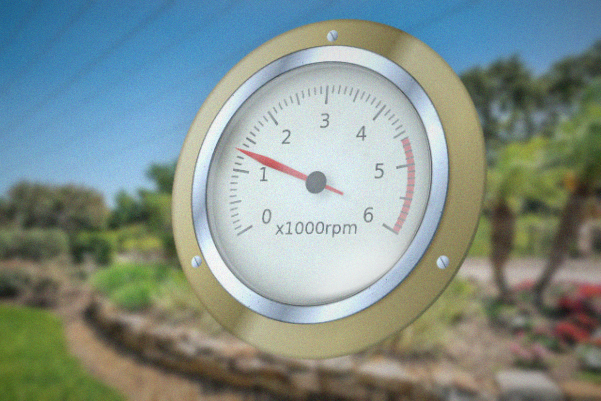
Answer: 1300 rpm
